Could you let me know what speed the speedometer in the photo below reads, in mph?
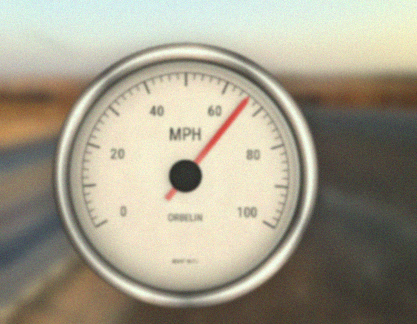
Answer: 66 mph
